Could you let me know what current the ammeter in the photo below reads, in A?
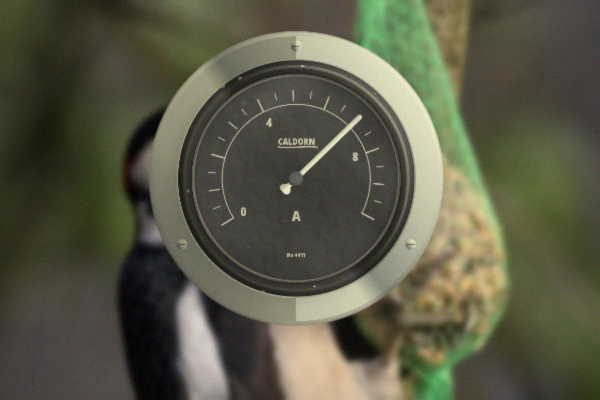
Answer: 7 A
